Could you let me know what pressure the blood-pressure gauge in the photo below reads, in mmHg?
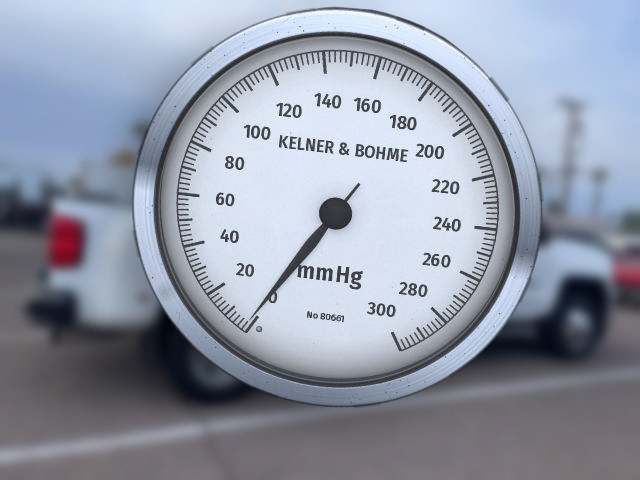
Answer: 2 mmHg
